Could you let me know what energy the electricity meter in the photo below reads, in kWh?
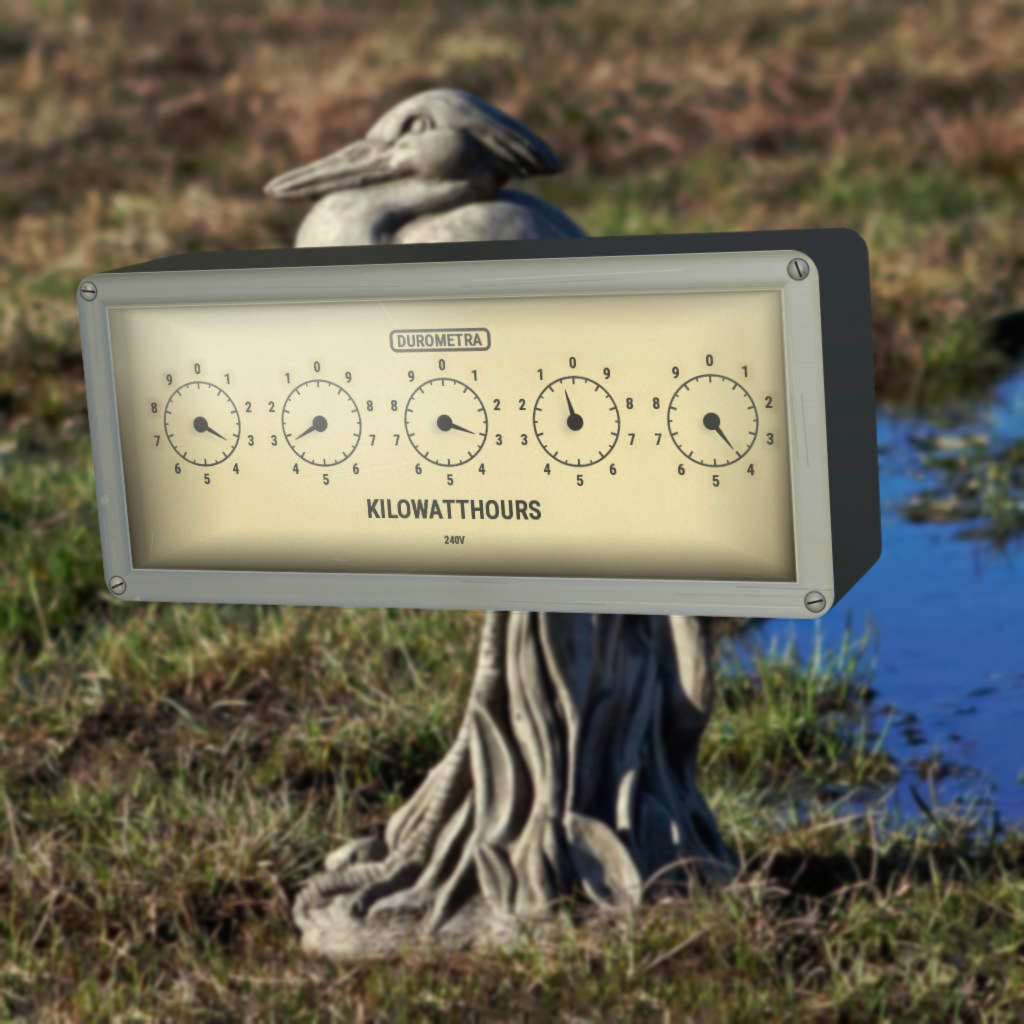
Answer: 33304 kWh
